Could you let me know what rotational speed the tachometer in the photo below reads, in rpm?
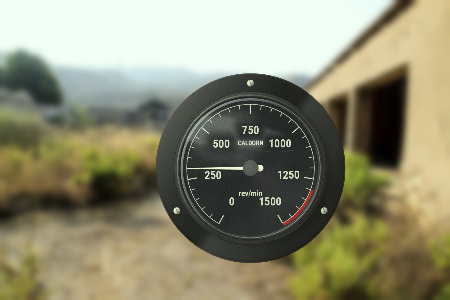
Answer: 300 rpm
